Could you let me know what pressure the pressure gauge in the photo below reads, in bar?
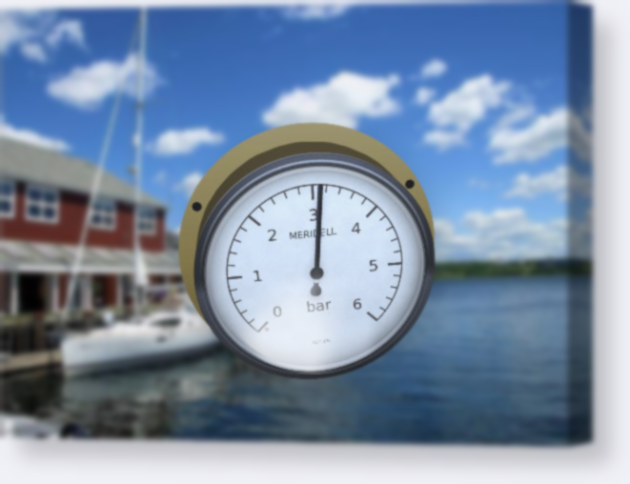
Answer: 3.1 bar
